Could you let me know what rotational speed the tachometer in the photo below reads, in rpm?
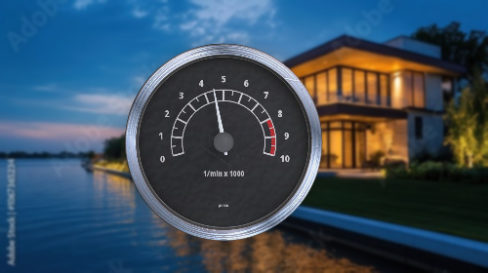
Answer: 4500 rpm
